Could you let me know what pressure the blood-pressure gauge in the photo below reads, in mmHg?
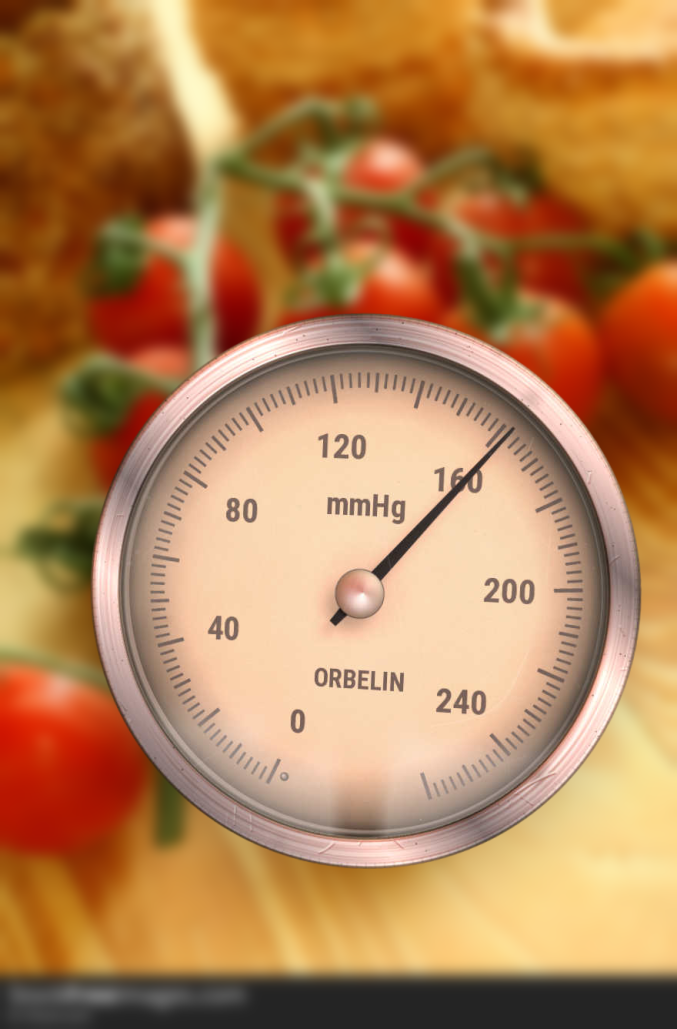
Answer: 162 mmHg
